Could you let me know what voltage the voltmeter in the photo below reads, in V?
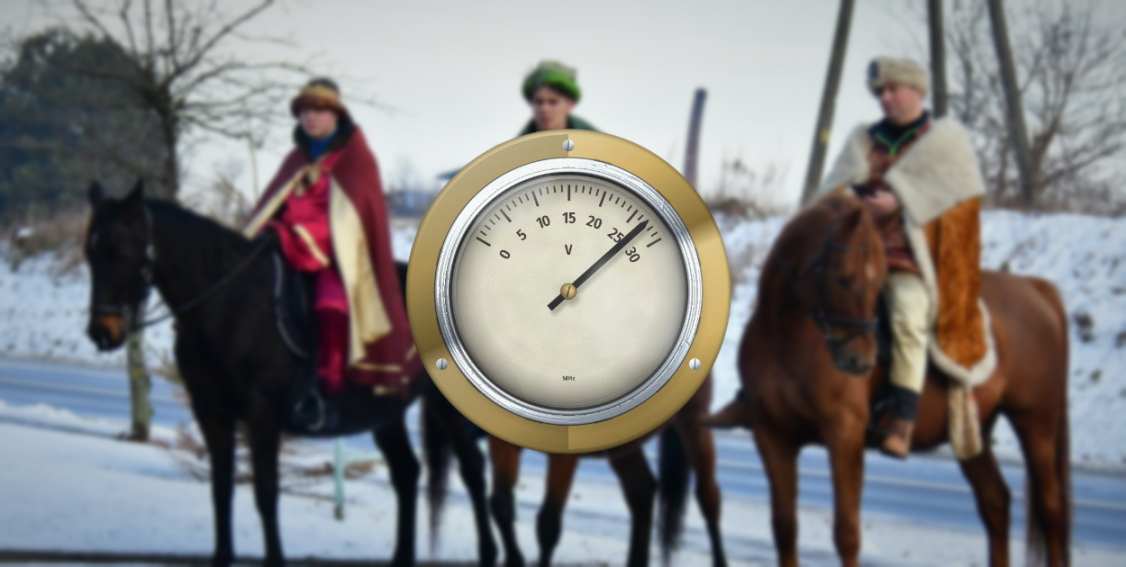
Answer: 27 V
